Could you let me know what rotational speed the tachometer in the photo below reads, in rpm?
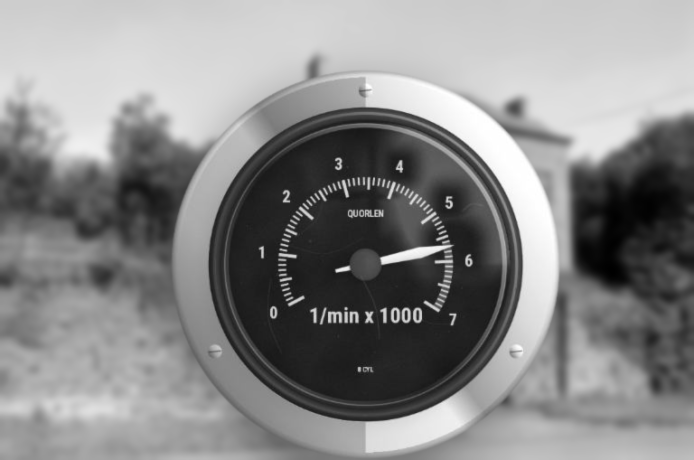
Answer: 5700 rpm
